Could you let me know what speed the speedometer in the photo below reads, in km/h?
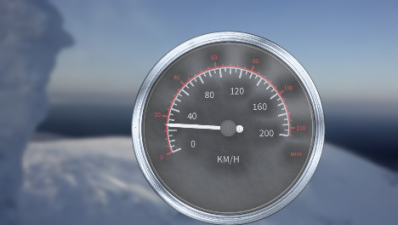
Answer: 25 km/h
